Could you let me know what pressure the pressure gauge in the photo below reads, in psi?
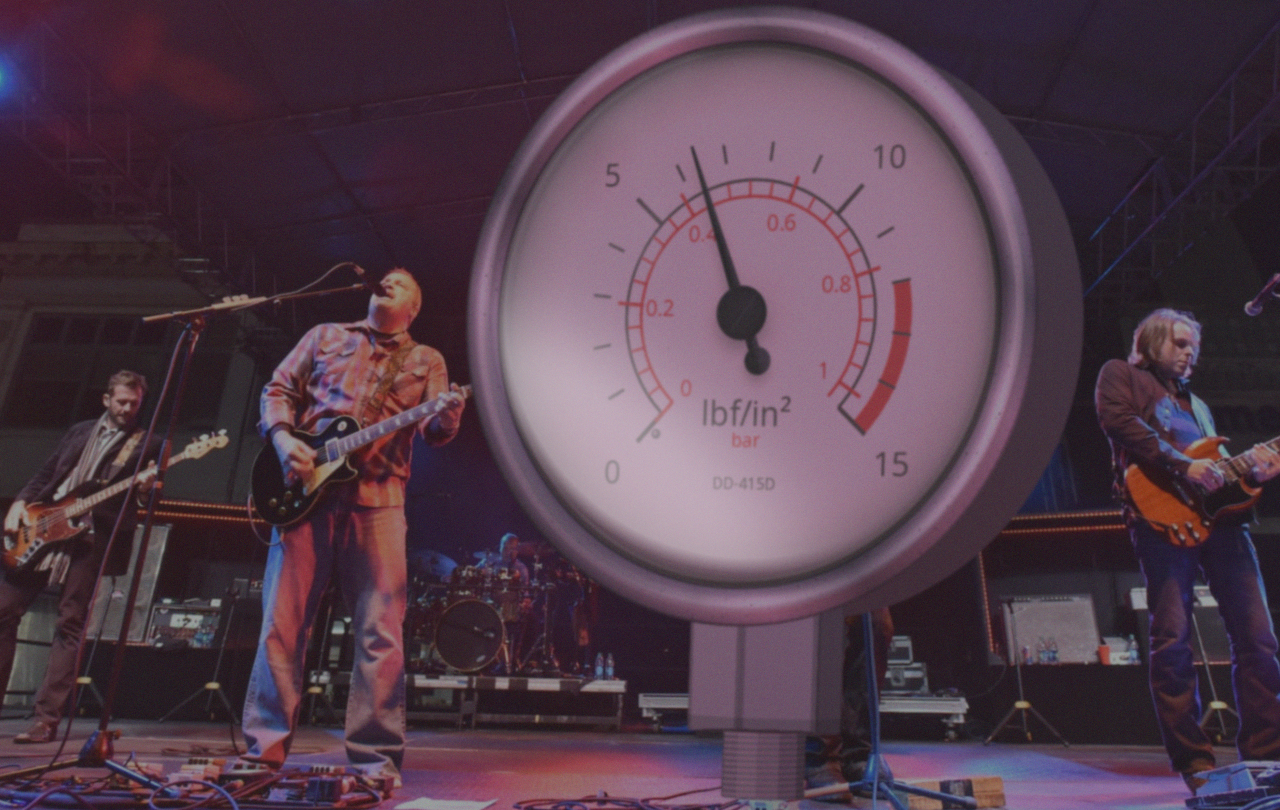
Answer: 6.5 psi
